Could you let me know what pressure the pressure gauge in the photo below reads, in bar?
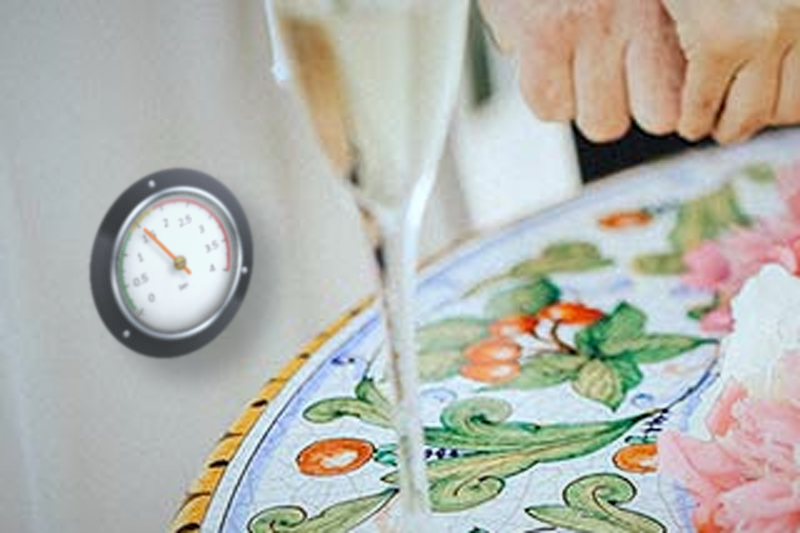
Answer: 1.5 bar
